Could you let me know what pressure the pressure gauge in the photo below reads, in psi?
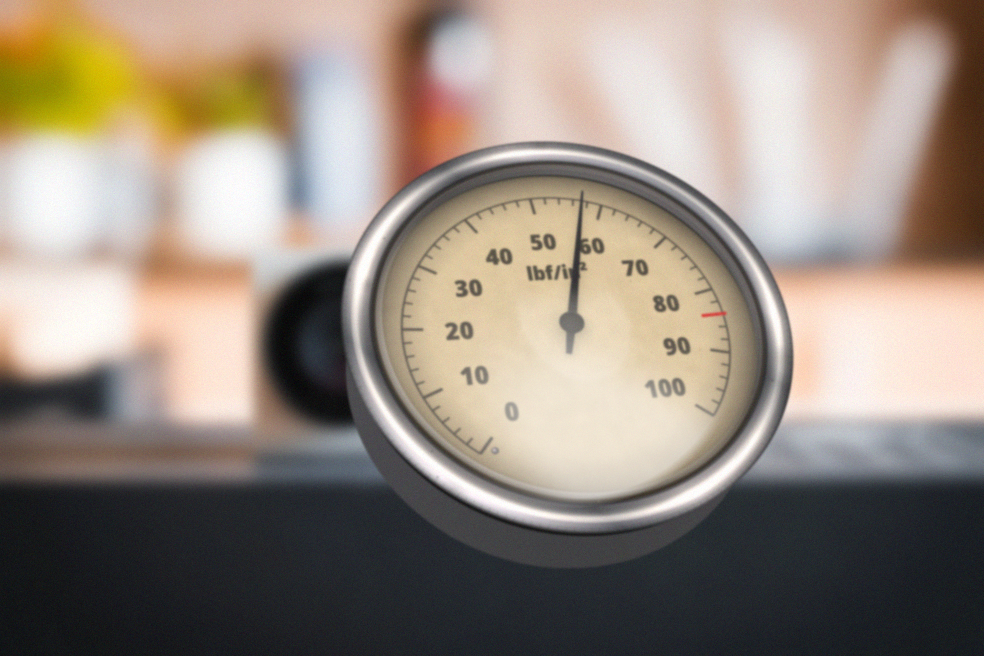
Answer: 57 psi
